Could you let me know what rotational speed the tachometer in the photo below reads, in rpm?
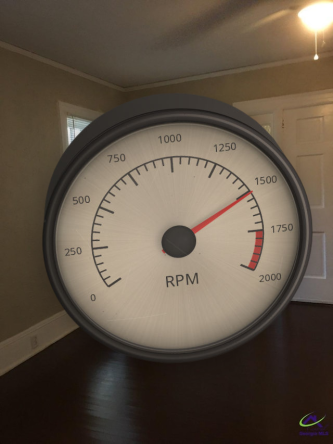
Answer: 1500 rpm
